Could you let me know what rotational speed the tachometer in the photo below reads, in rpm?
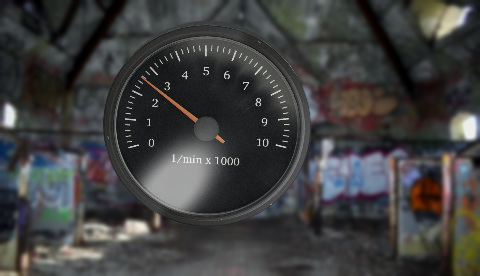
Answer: 2600 rpm
